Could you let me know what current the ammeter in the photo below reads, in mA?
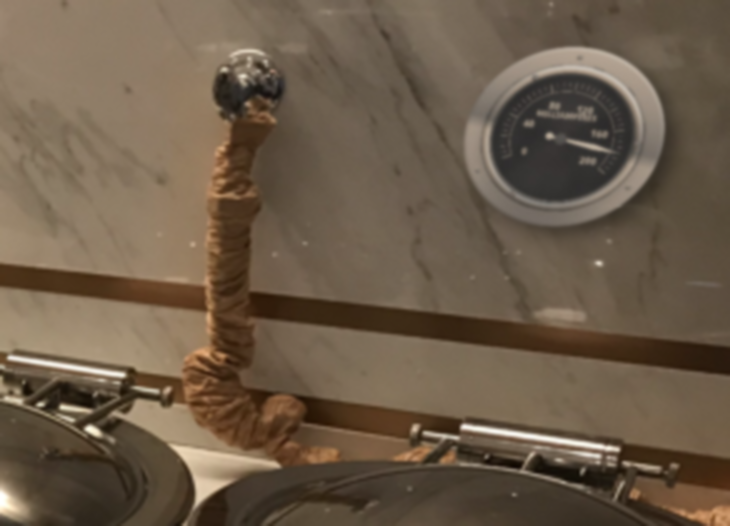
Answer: 180 mA
